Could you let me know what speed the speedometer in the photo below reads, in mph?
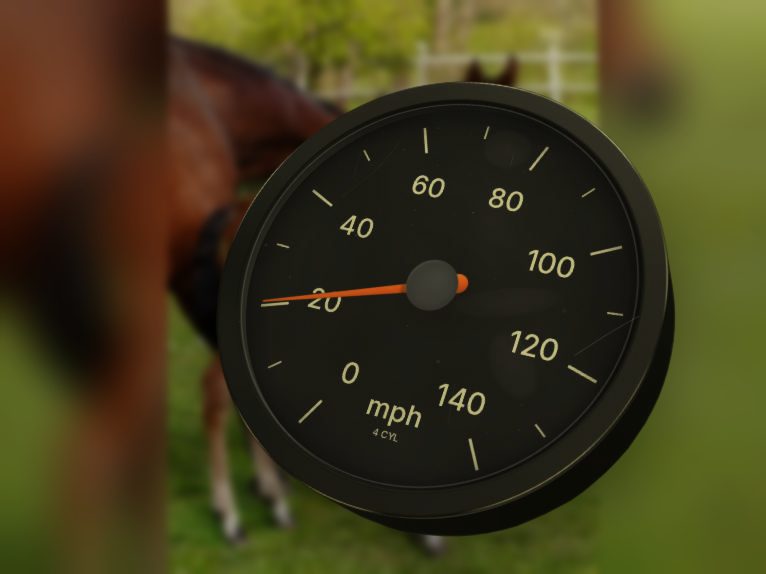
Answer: 20 mph
